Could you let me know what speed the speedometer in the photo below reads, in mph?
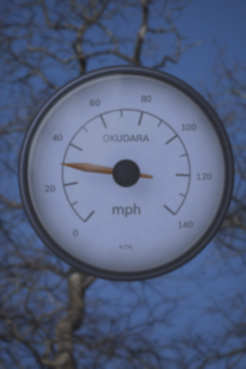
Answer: 30 mph
